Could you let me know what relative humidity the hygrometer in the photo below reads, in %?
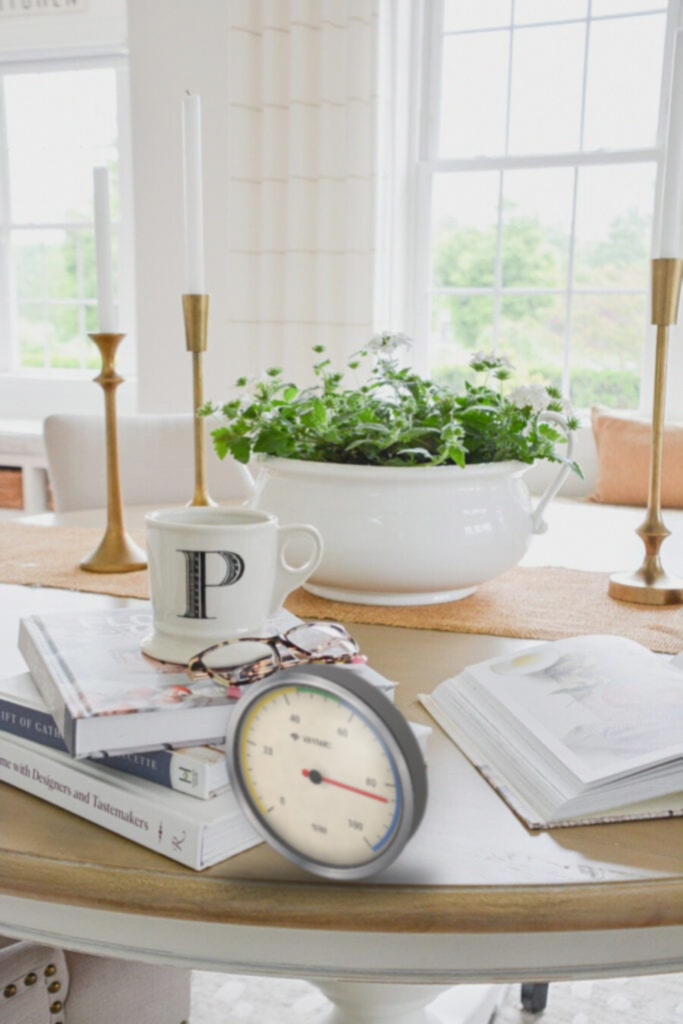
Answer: 84 %
